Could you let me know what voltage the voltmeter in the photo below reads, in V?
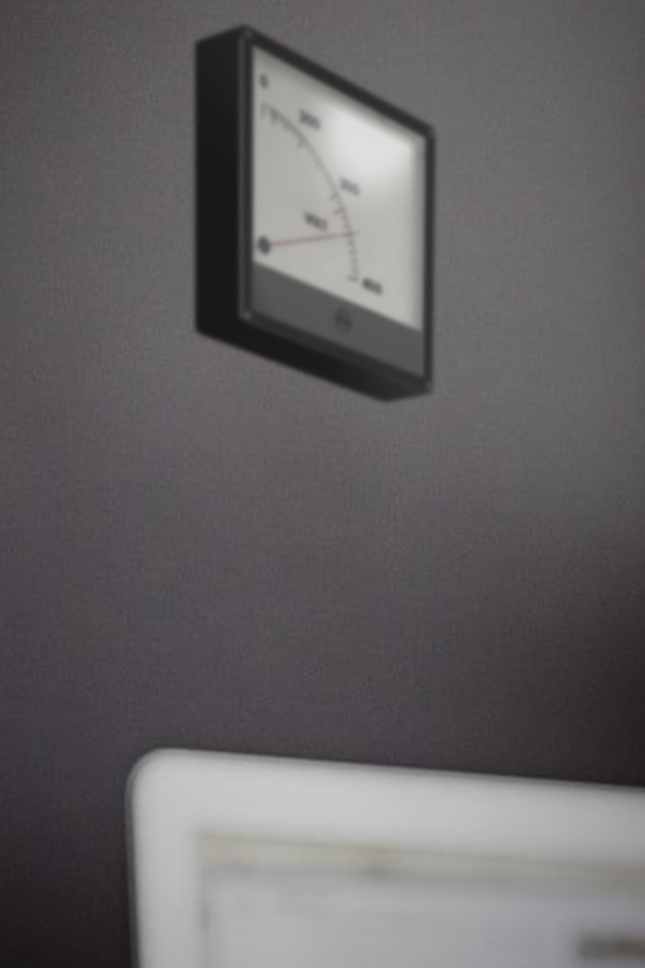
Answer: 350 V
